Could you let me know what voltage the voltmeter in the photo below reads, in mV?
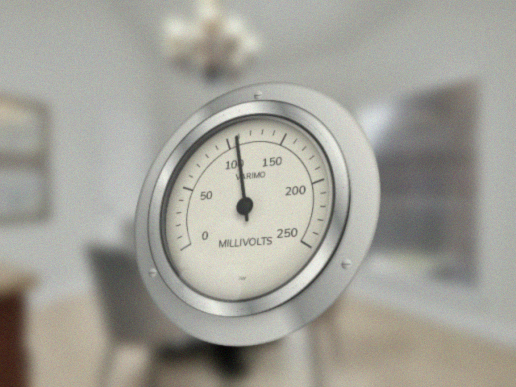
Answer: 110 mV
